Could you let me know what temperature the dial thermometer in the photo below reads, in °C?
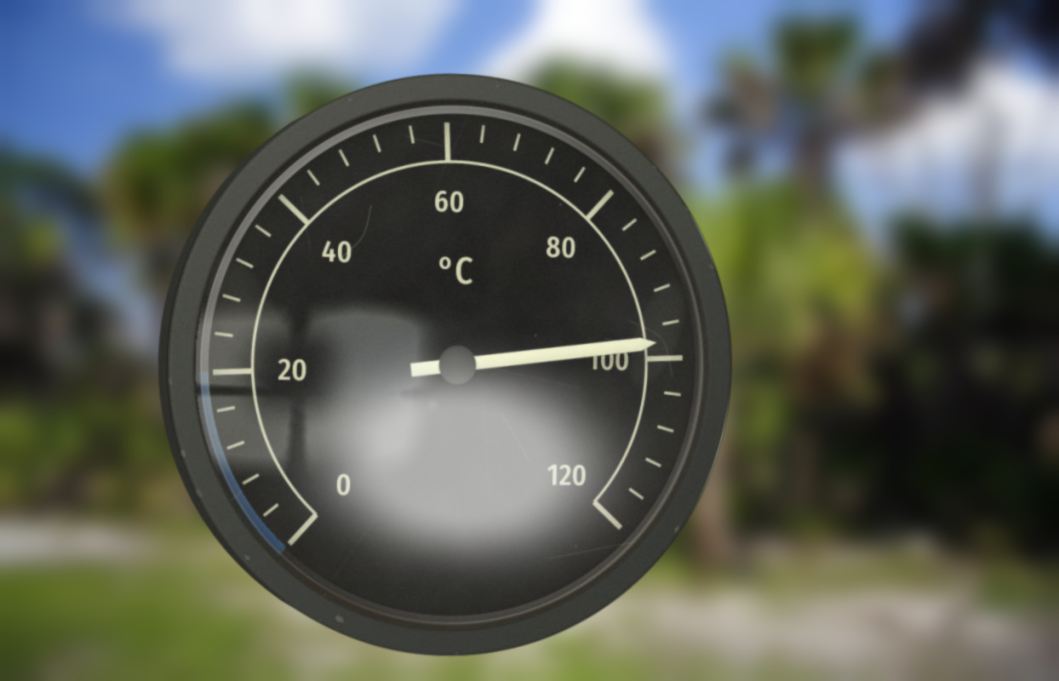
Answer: 98 °C
